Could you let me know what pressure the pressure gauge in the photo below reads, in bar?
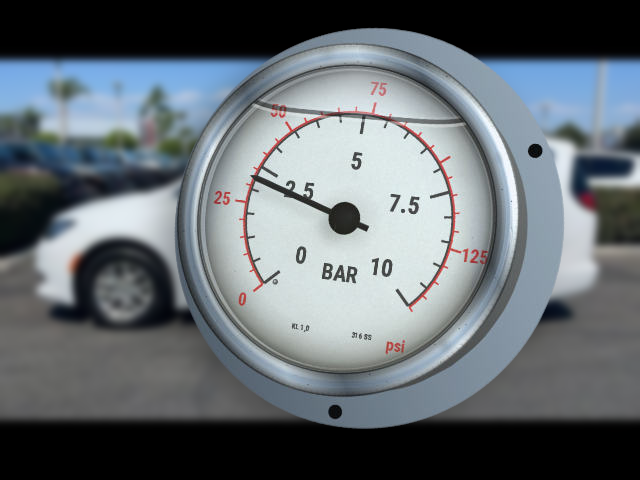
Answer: 2.25 bar
